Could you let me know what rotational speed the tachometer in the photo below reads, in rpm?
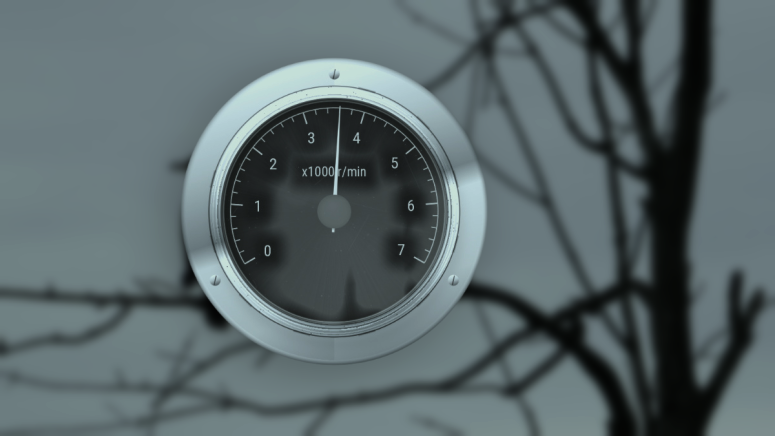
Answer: 3600 rpm
